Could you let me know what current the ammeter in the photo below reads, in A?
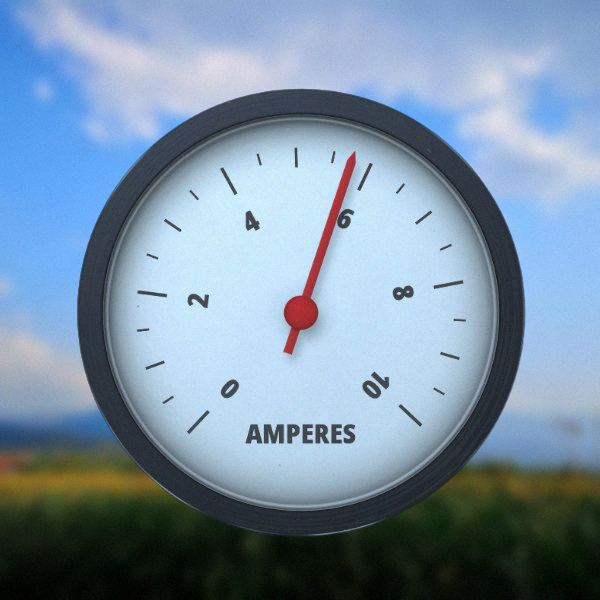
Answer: 5.75 A
